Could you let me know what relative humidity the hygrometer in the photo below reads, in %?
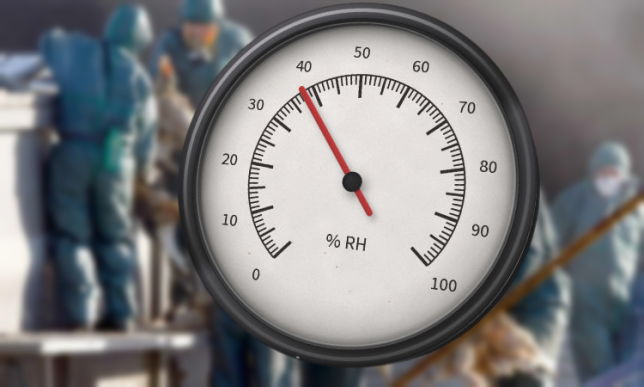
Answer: 38 %
